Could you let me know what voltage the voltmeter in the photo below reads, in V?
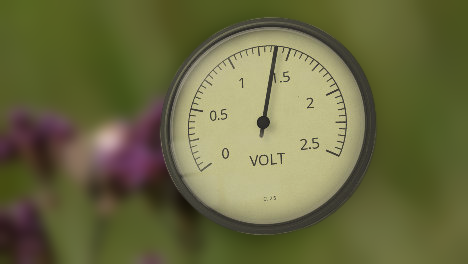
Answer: 1.4 V
